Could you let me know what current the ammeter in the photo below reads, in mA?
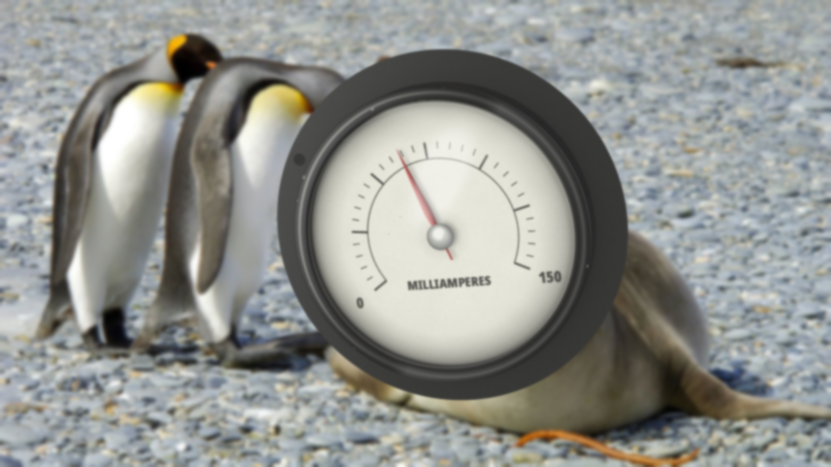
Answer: 65 mA
